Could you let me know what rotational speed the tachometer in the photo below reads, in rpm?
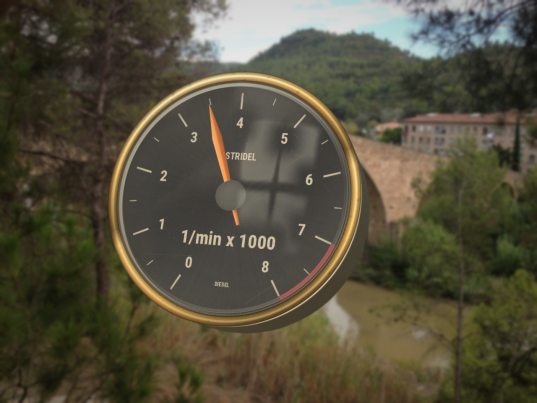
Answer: 3500 rpm
